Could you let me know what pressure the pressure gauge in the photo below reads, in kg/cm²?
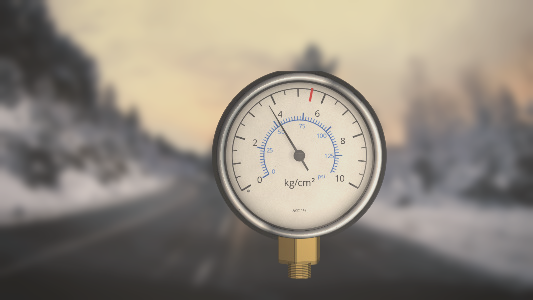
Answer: 3.75 kg/cm²
